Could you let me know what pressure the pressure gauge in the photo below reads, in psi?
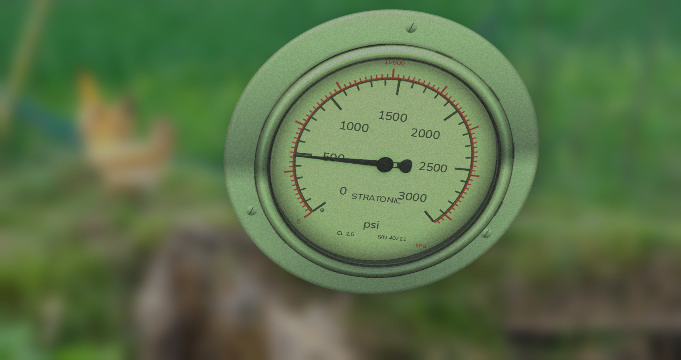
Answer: 500 psi
